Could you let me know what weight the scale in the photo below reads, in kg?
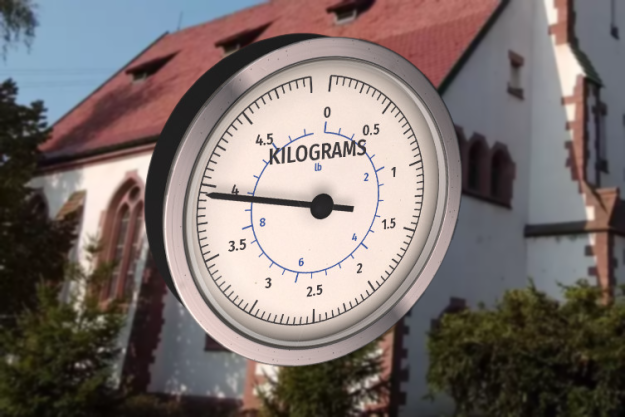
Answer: 3.95 kg
